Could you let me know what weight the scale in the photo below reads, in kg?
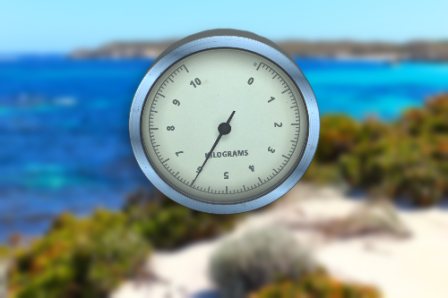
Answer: 6 kg
